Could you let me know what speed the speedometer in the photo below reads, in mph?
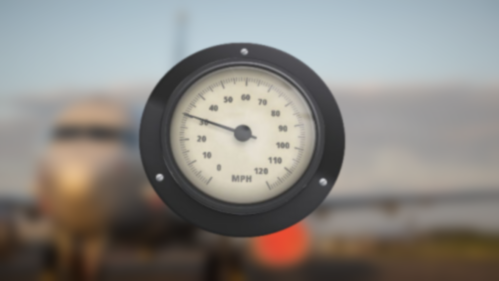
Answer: 30 mph
